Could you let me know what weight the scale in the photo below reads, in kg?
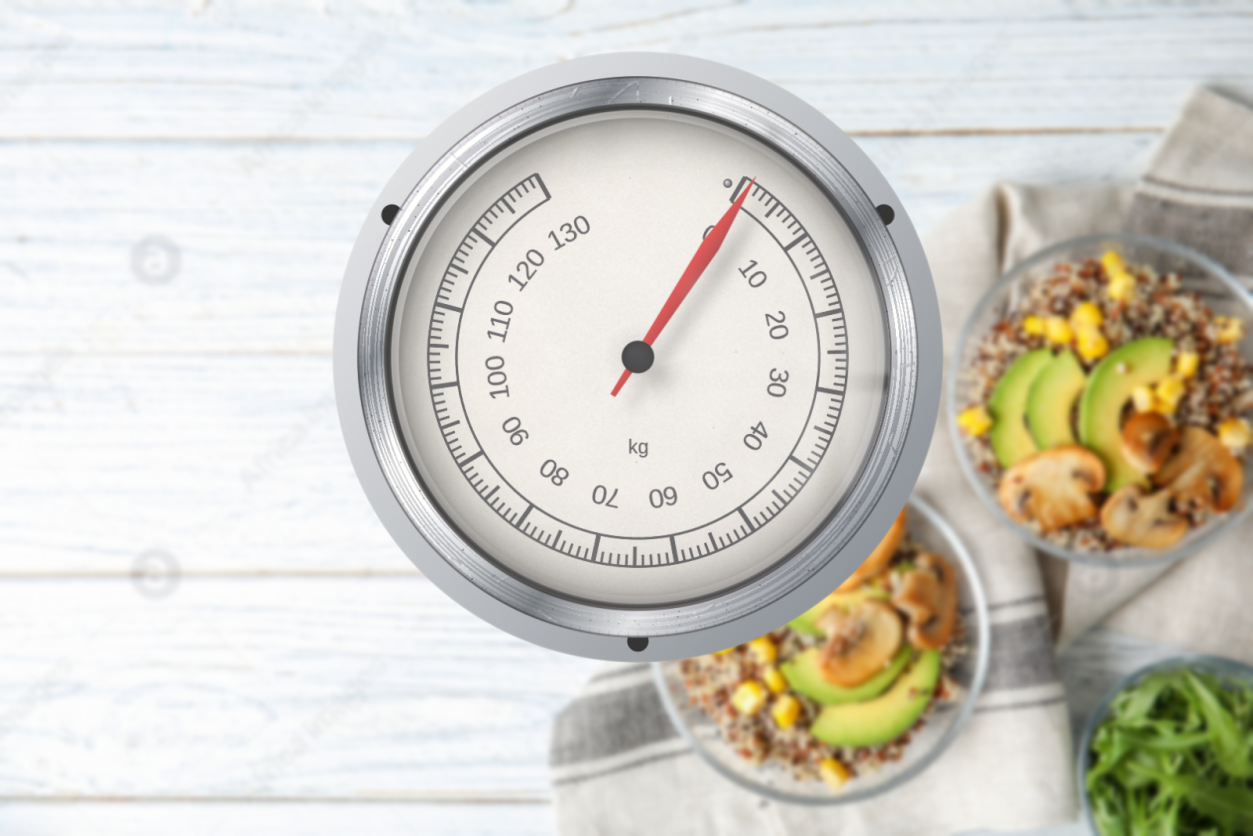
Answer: 1 kg
